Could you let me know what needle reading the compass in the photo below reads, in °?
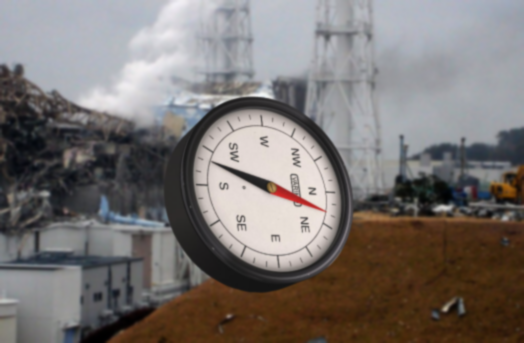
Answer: 20 °
